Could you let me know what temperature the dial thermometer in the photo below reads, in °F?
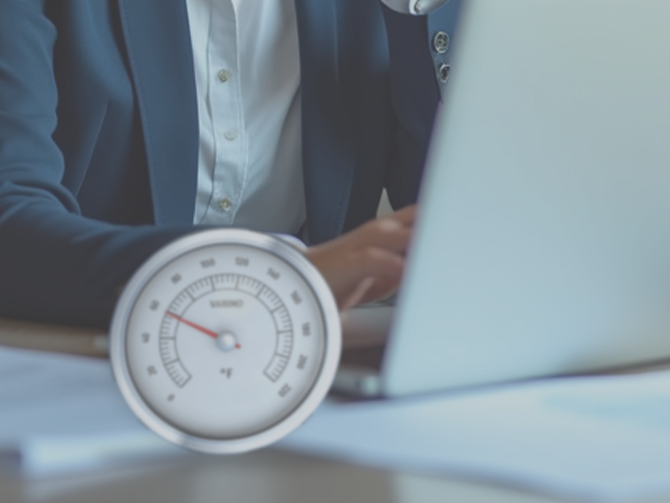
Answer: 60 °F
